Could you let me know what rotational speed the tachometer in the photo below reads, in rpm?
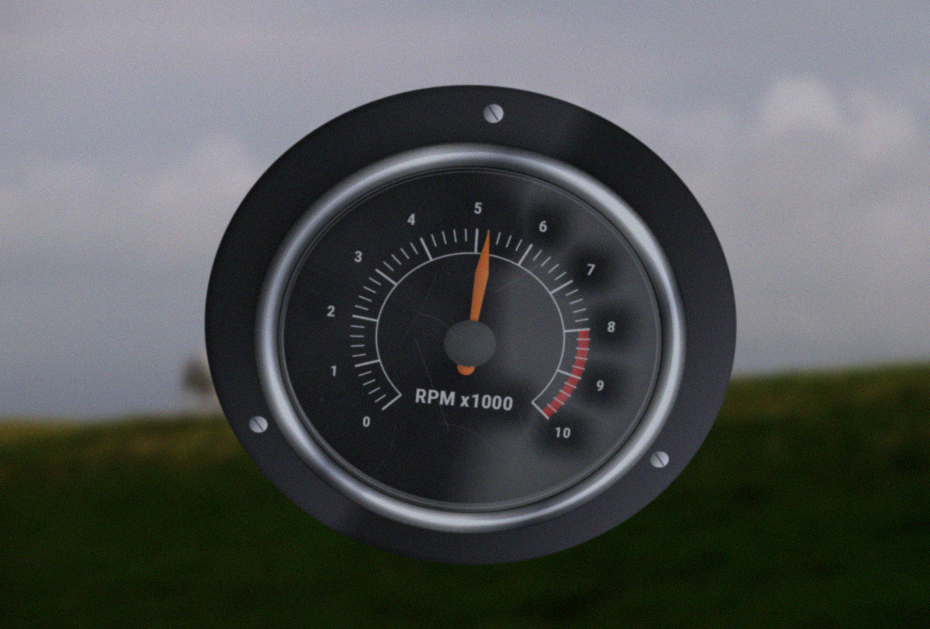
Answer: 5200 rpm
